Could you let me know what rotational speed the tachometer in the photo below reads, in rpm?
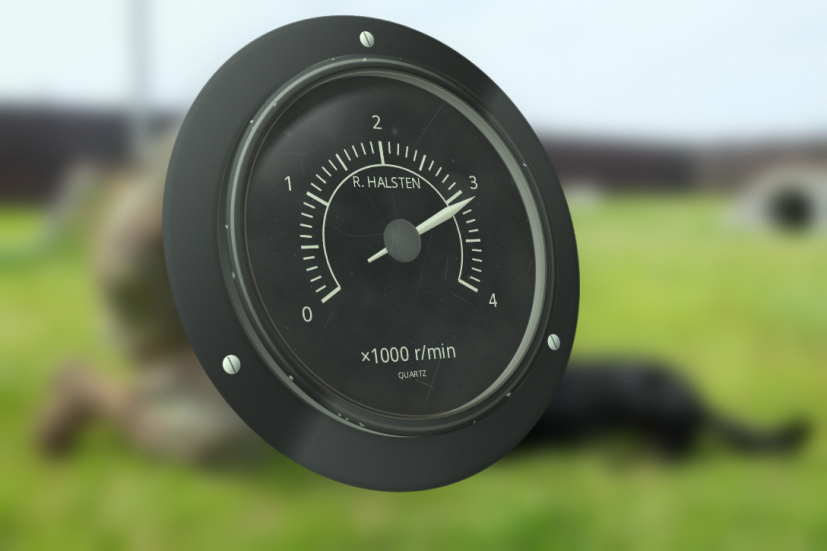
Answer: 3100 rpm
